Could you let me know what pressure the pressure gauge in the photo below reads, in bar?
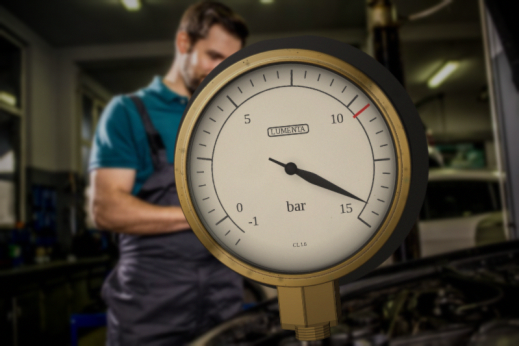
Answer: 14.25 bar
